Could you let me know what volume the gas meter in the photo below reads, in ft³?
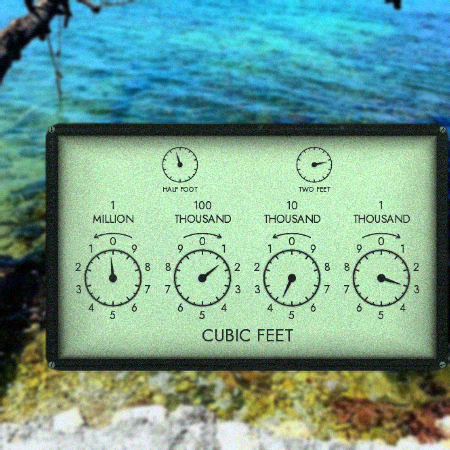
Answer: 14300 ft³
